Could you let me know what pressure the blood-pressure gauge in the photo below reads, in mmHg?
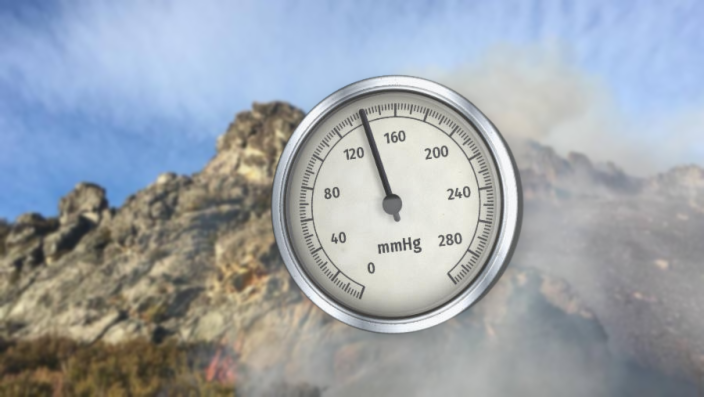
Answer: 140 mmHg
